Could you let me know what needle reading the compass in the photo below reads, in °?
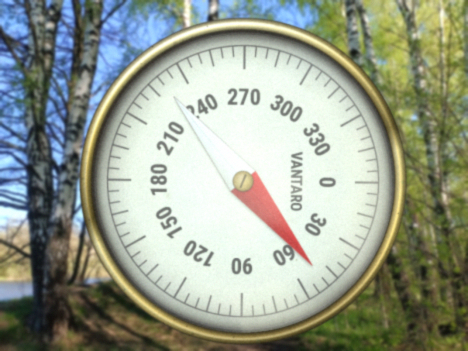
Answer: 50 °
